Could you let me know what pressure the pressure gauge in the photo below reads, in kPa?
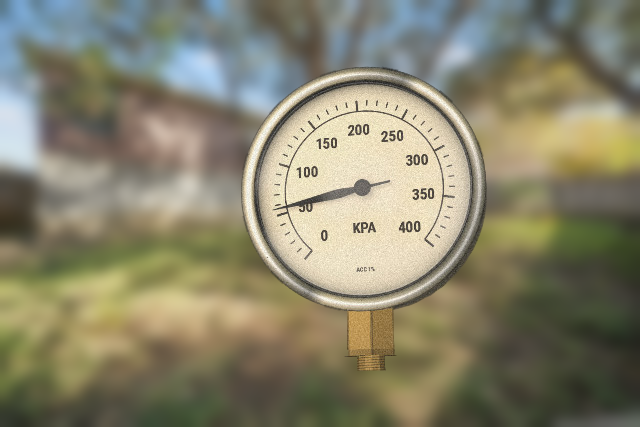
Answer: 55 kPa
